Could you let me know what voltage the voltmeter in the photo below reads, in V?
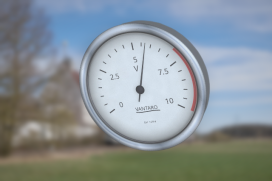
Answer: 5.75 V
